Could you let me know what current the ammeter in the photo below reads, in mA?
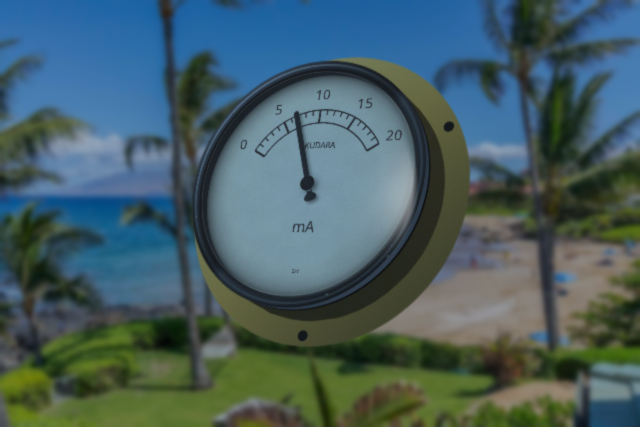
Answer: 7 mA
